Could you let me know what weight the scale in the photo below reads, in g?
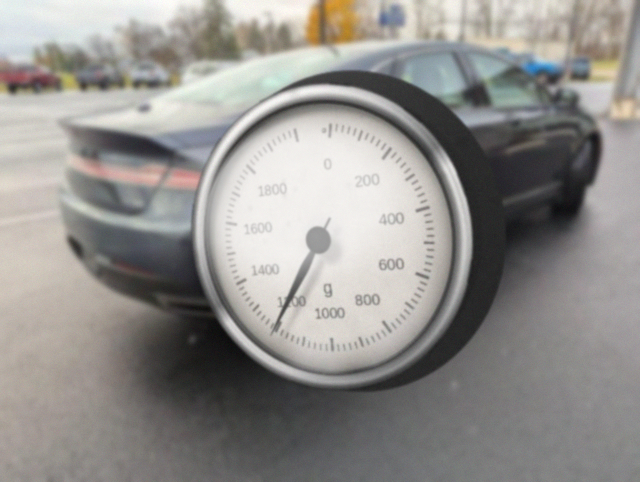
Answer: 1200 g
